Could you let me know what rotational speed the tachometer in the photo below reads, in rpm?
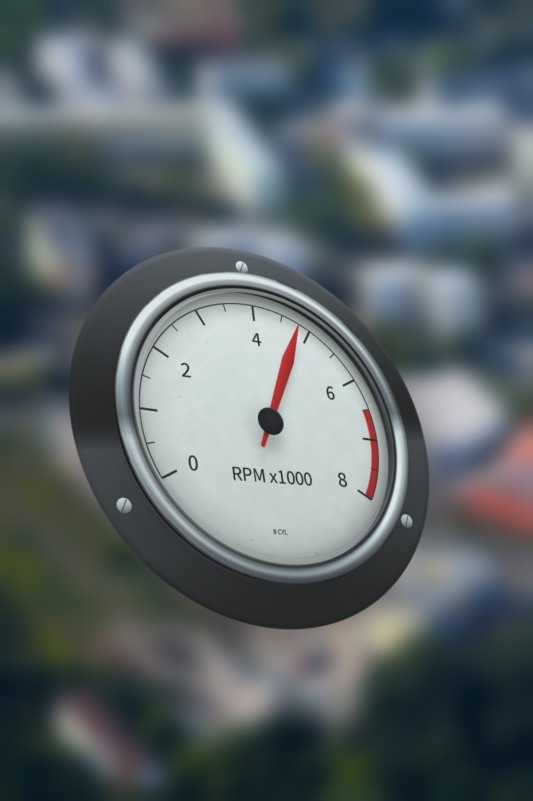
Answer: 4750 rpm
